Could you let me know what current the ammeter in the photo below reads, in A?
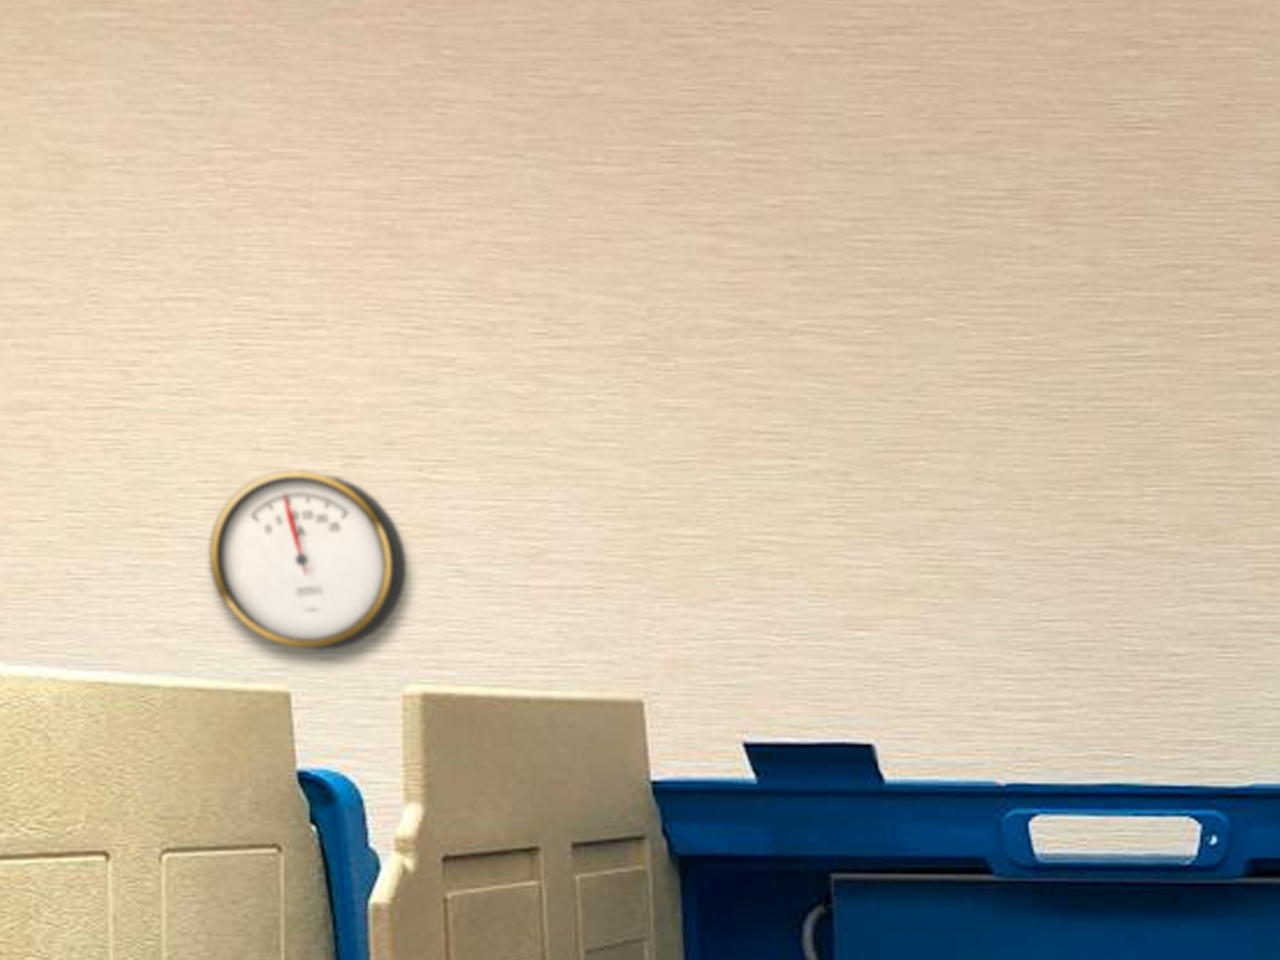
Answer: 10 A
